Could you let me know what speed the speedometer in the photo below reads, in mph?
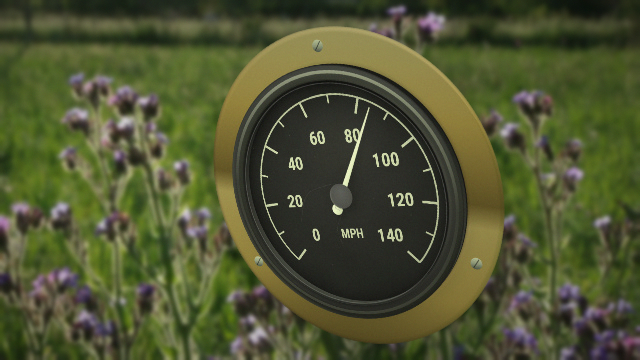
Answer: 85 mph
